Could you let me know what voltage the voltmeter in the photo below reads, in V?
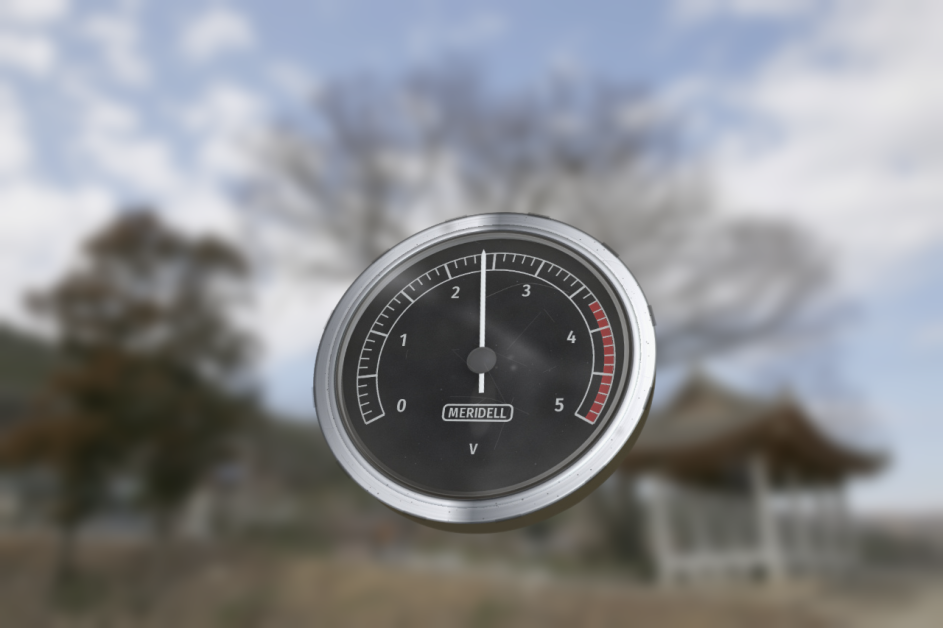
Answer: 2.4 V
